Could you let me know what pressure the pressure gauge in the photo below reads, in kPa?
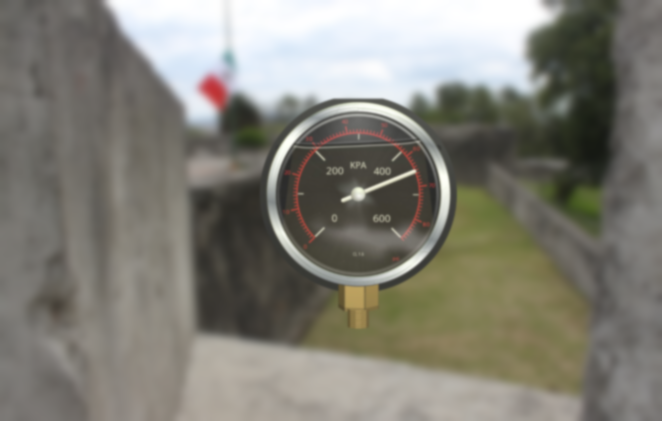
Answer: 450 kPa
